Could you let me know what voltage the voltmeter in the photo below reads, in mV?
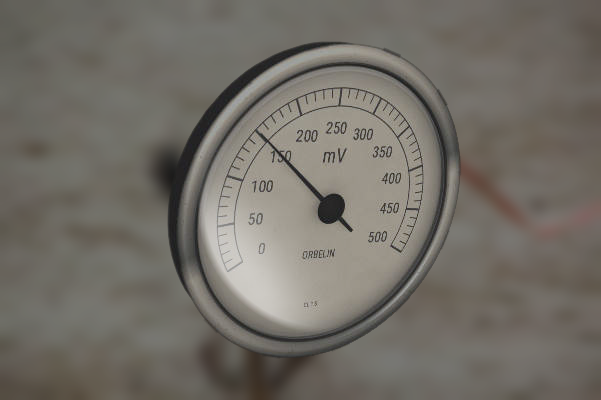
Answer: 150 mV
